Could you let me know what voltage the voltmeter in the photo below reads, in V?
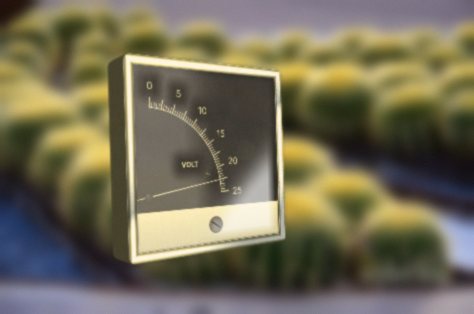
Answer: 22.5 V
